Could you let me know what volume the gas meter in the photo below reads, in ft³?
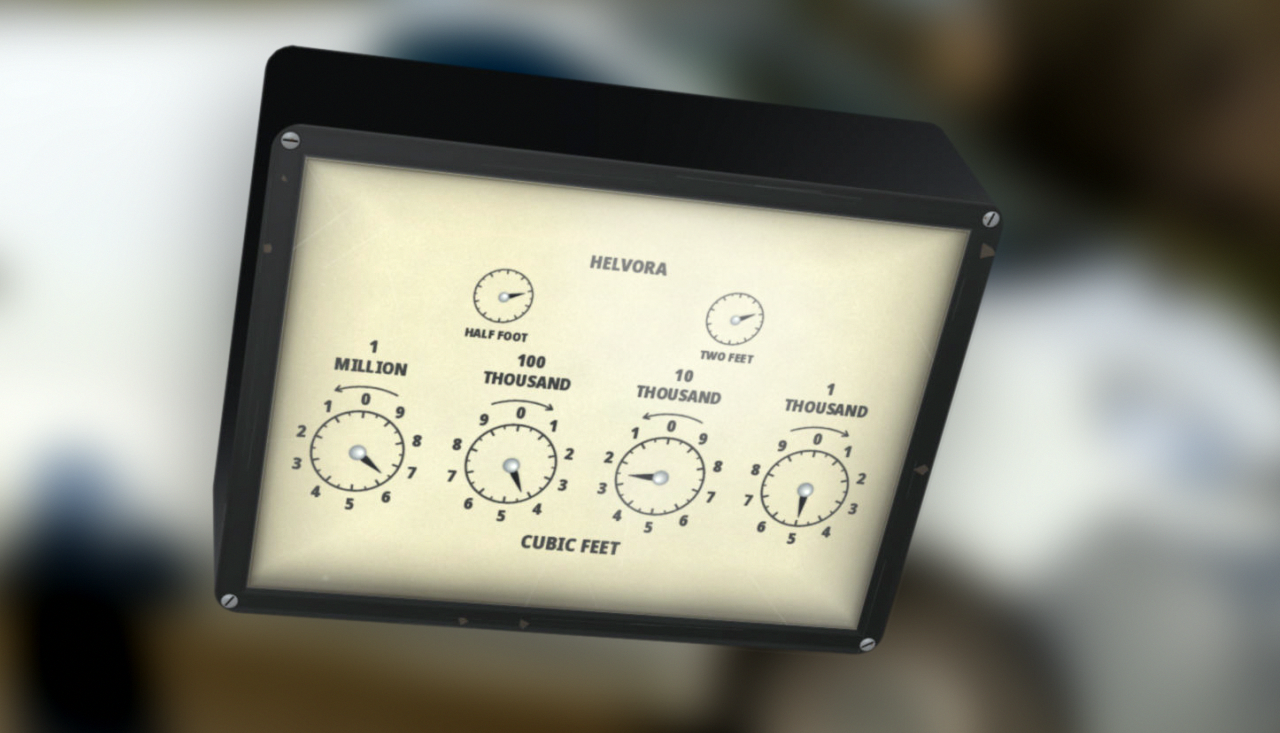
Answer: 642500 ft³
